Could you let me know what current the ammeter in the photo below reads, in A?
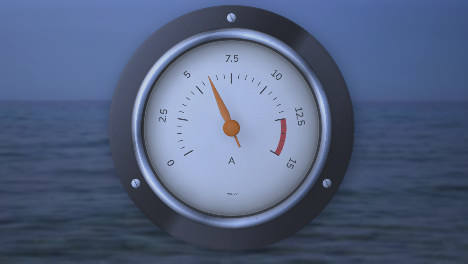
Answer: 6 A
